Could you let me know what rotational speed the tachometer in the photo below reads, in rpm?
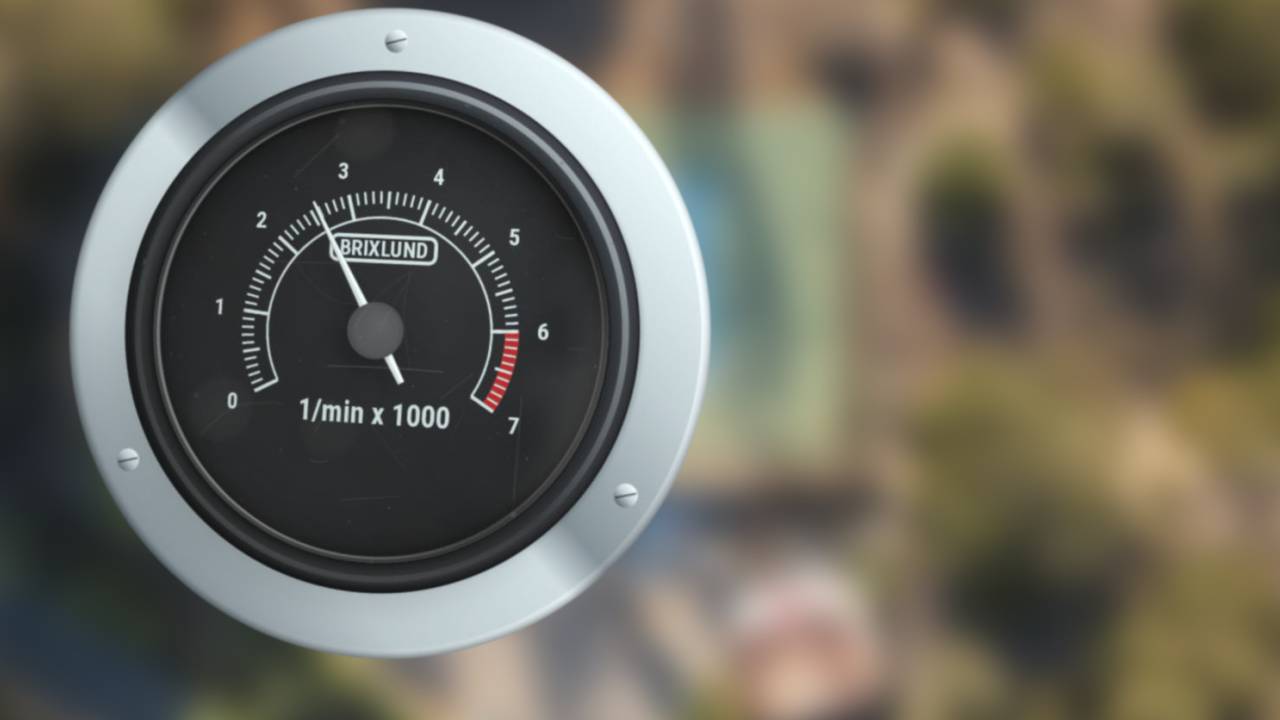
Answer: 2600 rpm
